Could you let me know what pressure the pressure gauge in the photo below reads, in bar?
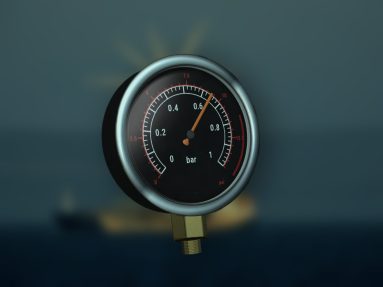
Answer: 0.64 bar
